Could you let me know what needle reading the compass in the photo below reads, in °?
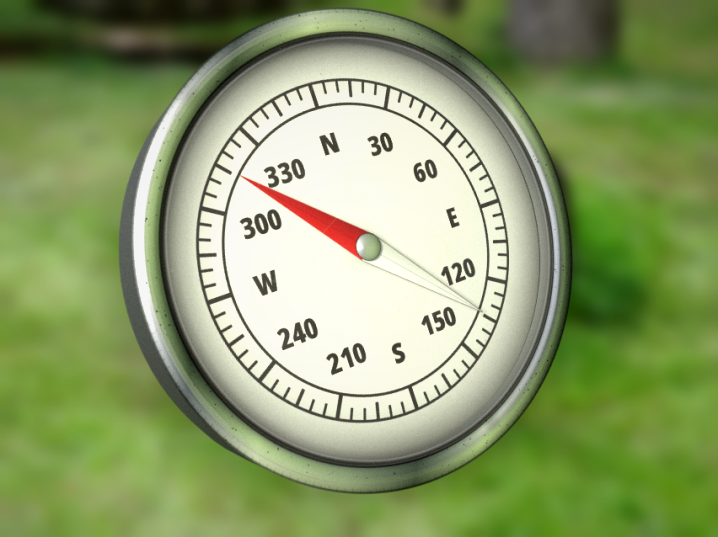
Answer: 315 °
